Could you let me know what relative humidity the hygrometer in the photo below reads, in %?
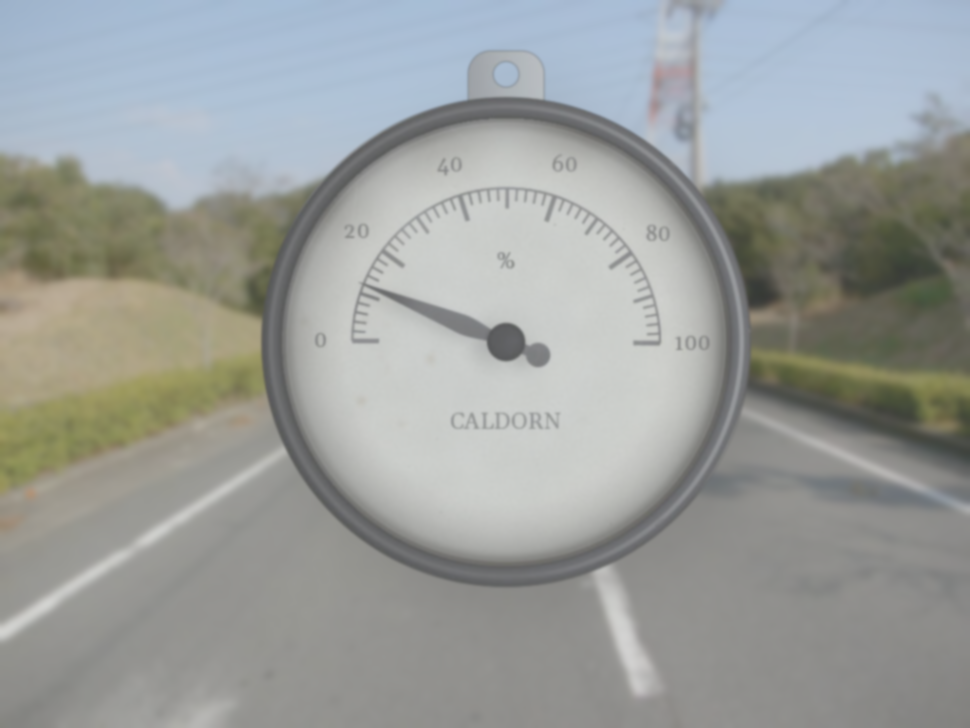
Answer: 12 %
